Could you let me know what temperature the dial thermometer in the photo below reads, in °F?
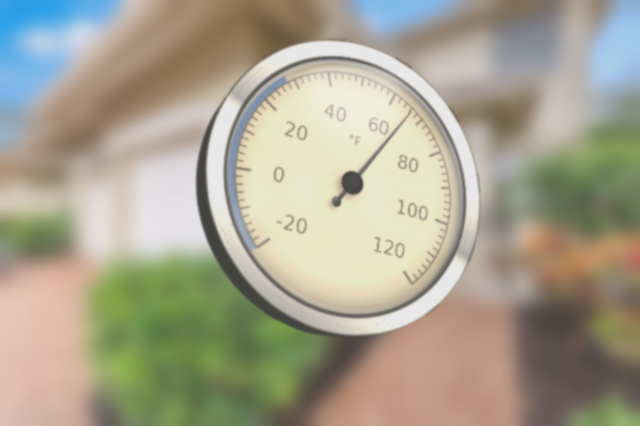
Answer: 66 °F
